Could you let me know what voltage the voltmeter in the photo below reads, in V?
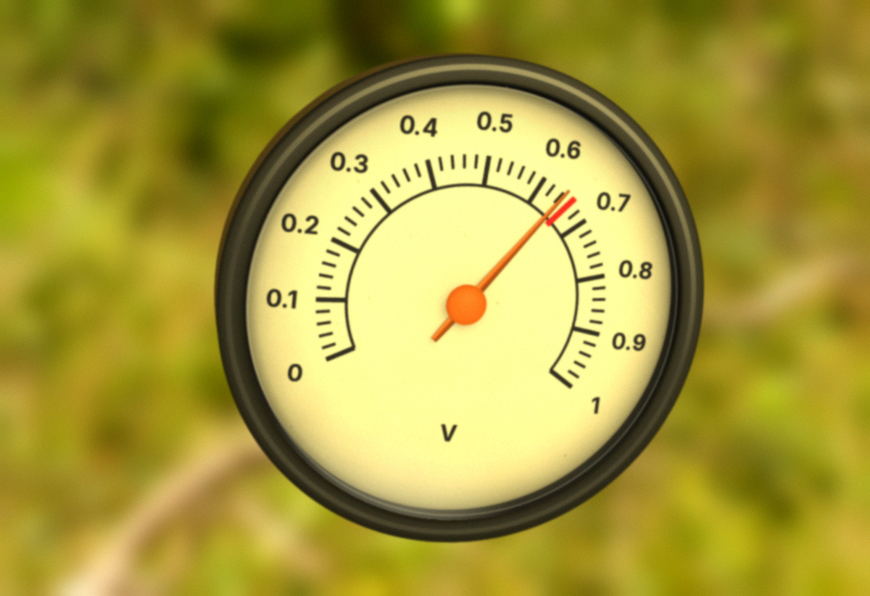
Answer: 0.64 V
